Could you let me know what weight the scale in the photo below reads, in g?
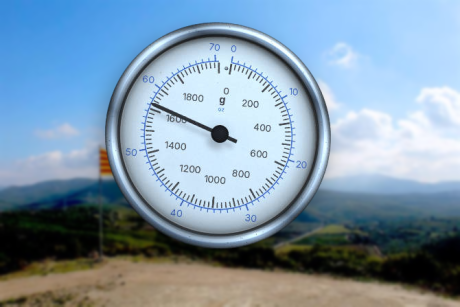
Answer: 1620 g
